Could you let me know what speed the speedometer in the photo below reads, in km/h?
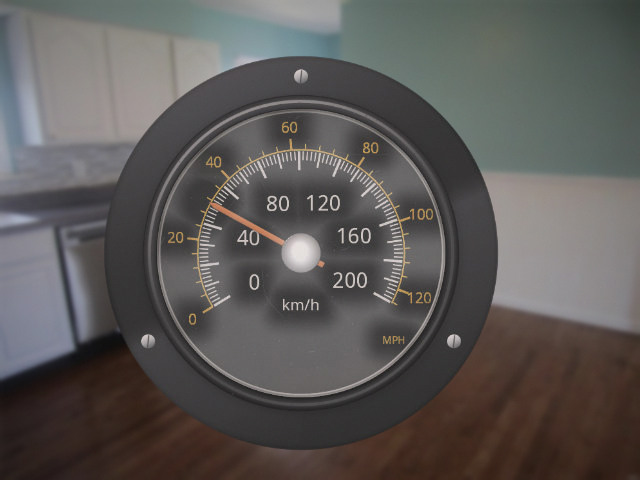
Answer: 50 km/h
